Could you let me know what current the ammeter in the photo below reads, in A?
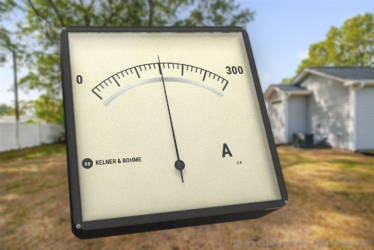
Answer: 150 A
